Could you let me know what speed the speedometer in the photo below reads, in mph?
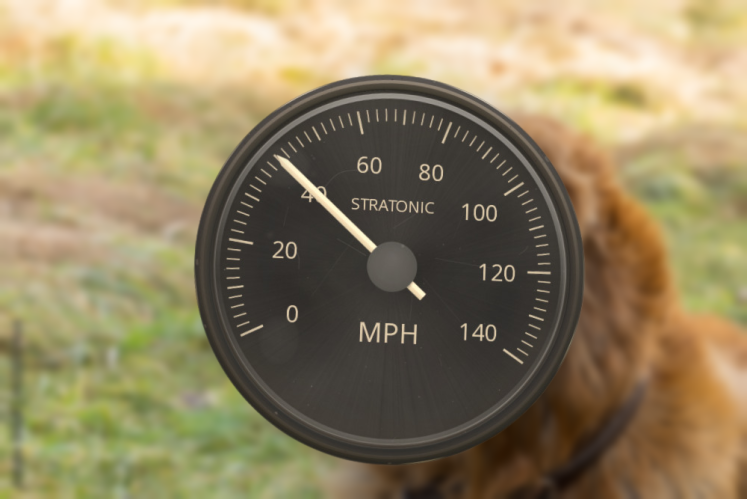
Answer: 40 mph
